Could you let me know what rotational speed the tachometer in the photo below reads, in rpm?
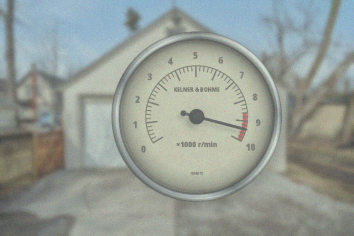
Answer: 9400 rpm
